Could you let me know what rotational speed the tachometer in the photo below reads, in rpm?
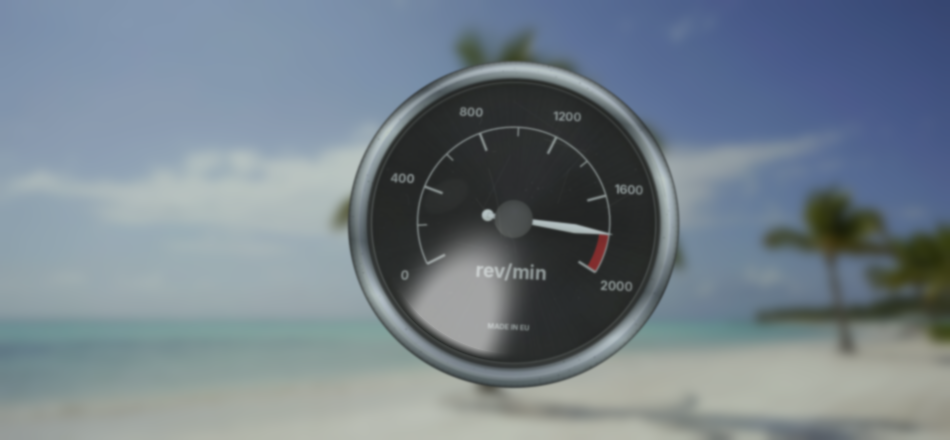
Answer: 1800 rpm
